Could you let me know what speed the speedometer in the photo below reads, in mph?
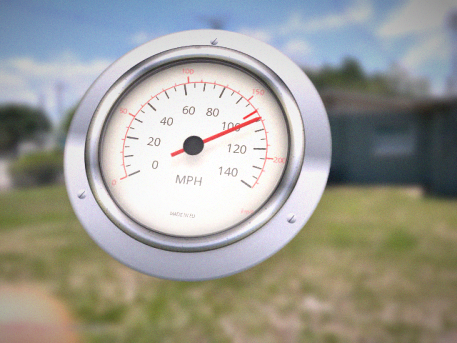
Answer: 105 mph
